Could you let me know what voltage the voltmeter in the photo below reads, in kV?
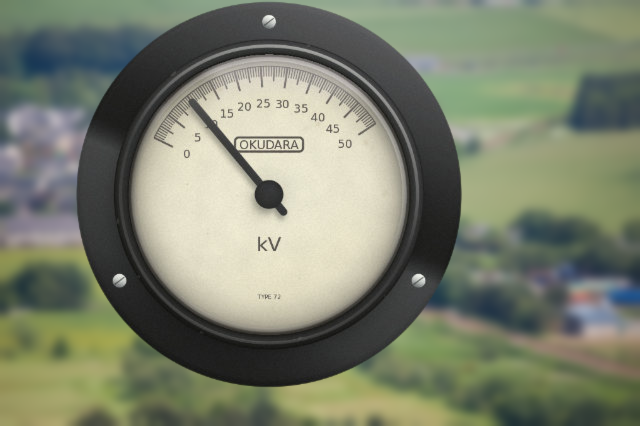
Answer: 10 kV
